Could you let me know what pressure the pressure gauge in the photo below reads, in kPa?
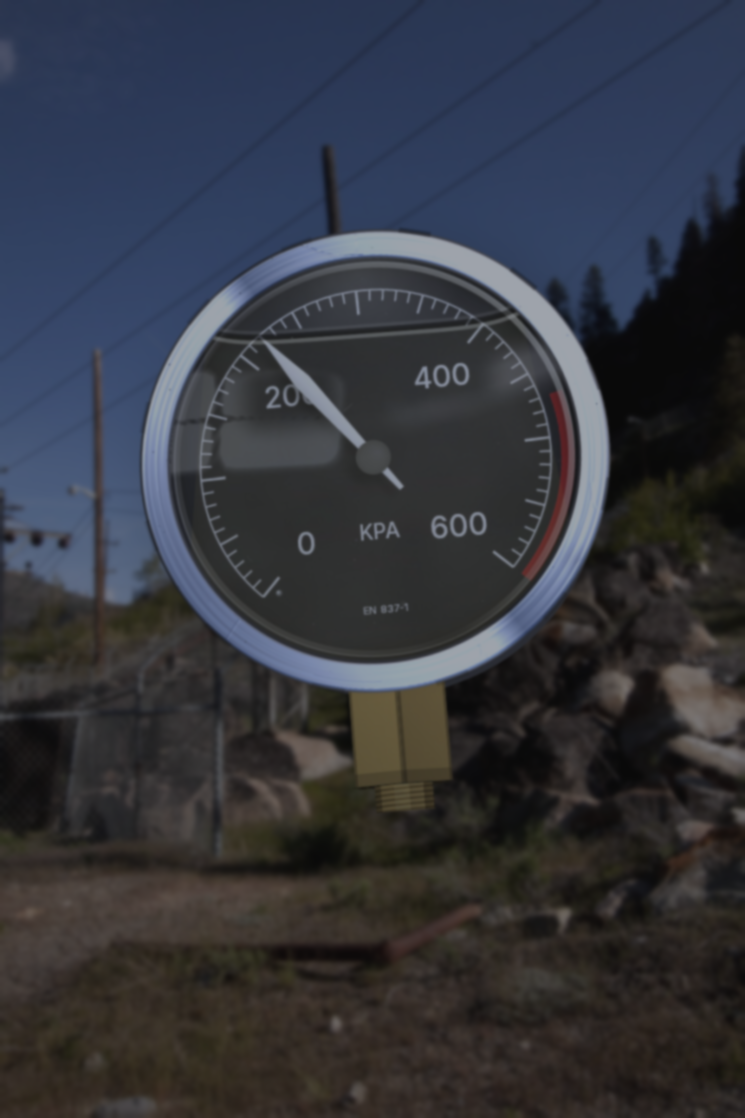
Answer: 220 kPa
